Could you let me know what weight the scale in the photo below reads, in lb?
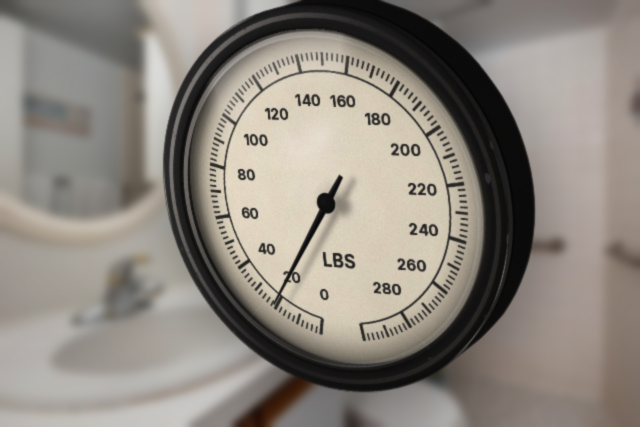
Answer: 20 lb
